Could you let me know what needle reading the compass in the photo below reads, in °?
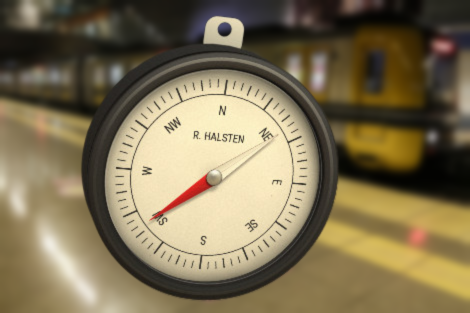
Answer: 230 °
